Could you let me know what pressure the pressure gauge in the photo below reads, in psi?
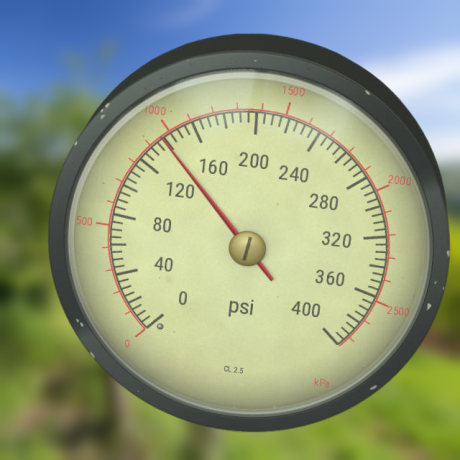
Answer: 140 psi
